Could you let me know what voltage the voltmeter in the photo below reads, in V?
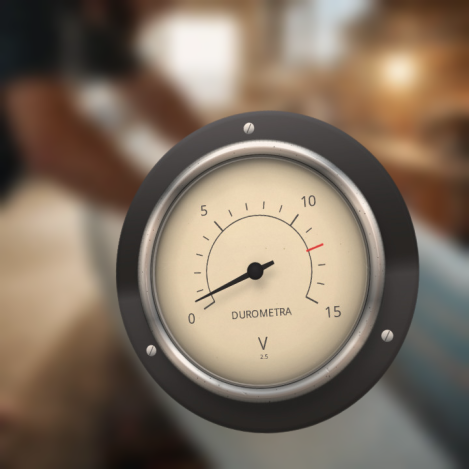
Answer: 0.5 V
